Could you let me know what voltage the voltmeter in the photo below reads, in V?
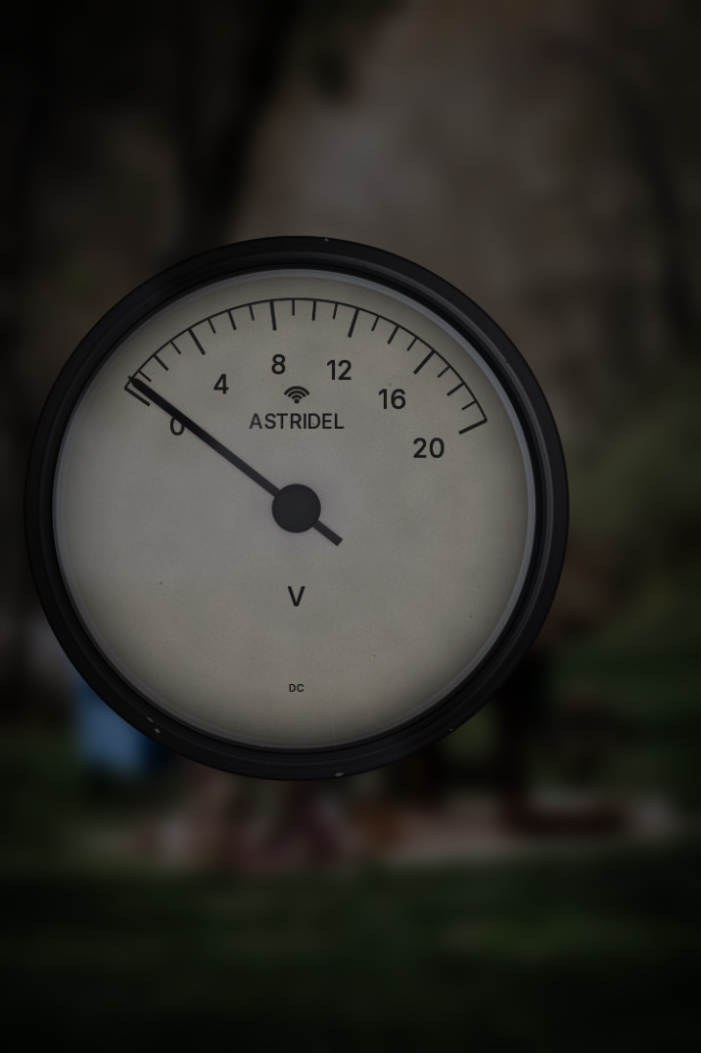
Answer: 0.5 V
